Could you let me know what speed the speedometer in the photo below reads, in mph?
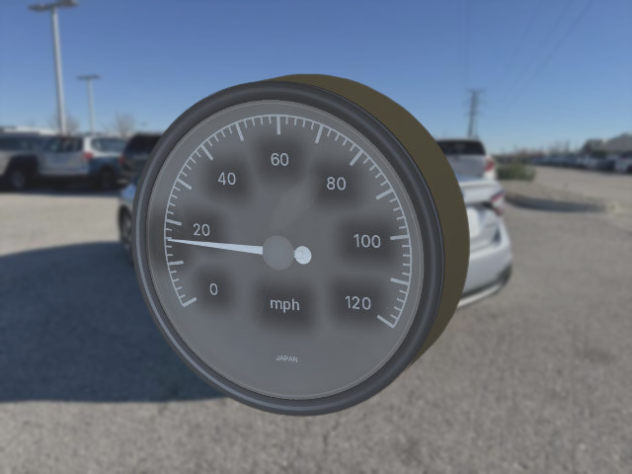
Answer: 16 mph
